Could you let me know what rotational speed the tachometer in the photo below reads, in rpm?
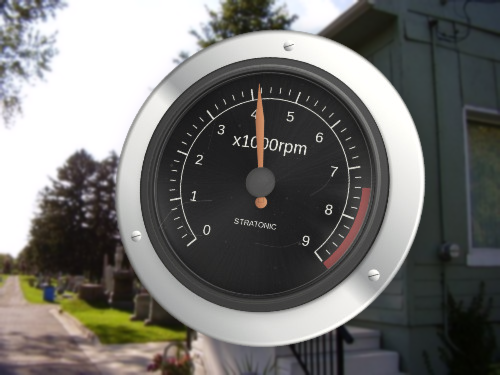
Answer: 4200 rpm
